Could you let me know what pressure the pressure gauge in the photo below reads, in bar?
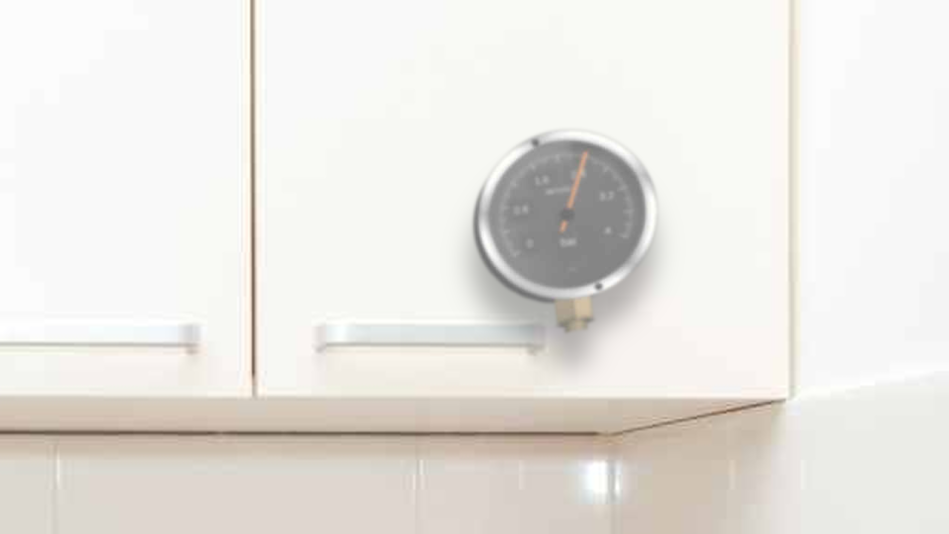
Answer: 2.4 bar
